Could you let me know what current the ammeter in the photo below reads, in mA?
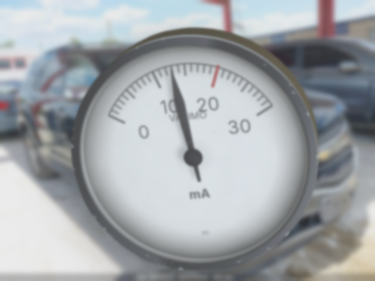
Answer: 13 mA
